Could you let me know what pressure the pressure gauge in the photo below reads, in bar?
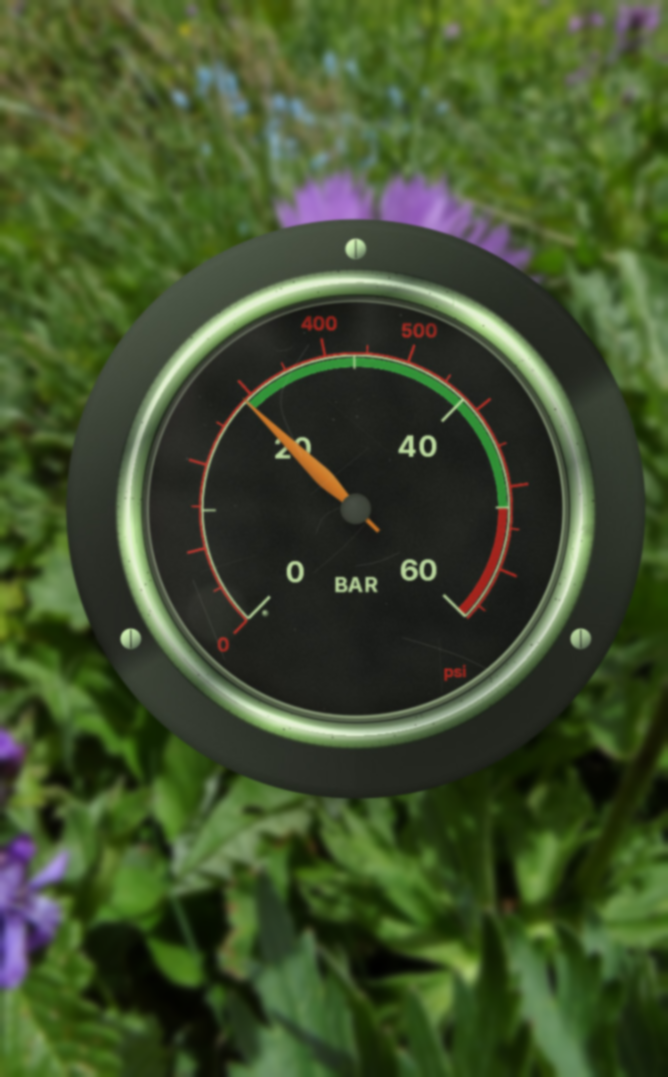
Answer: 20 bar
